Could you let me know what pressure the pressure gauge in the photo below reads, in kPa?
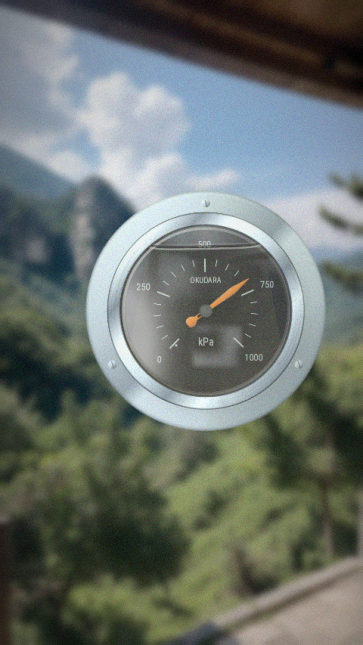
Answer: 700 kPa
